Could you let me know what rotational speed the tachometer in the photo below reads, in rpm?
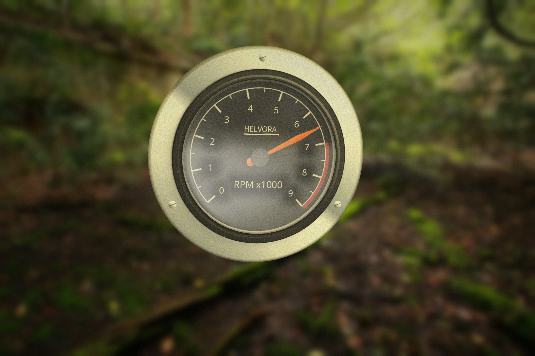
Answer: 6500 rpm
